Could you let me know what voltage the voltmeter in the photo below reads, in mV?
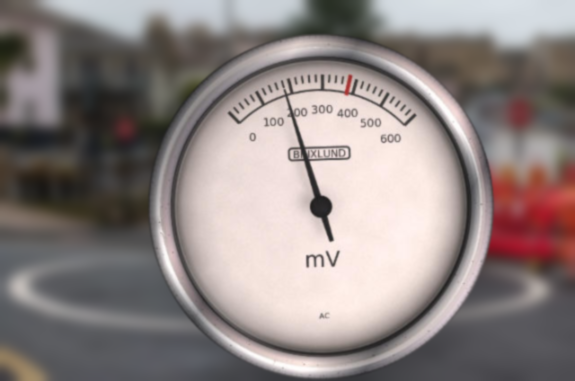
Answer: 180 mV
